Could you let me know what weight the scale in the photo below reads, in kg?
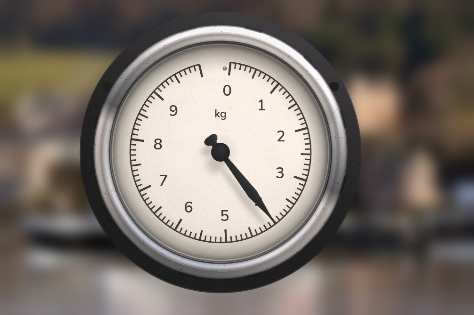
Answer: 4 kg
